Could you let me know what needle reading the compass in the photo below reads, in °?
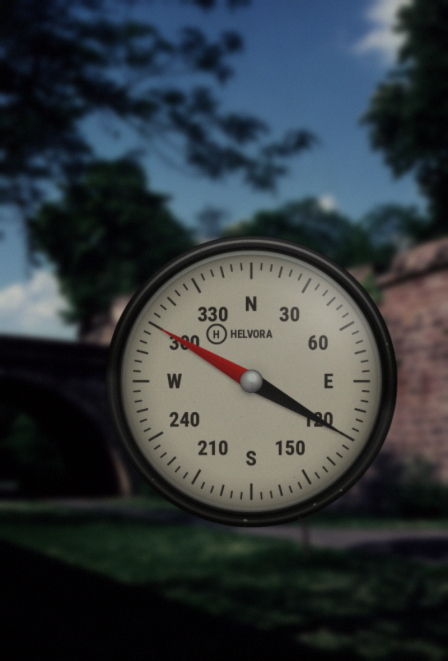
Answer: 300 °
